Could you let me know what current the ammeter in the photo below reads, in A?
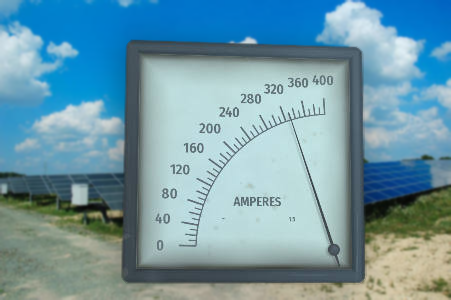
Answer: 330 A
